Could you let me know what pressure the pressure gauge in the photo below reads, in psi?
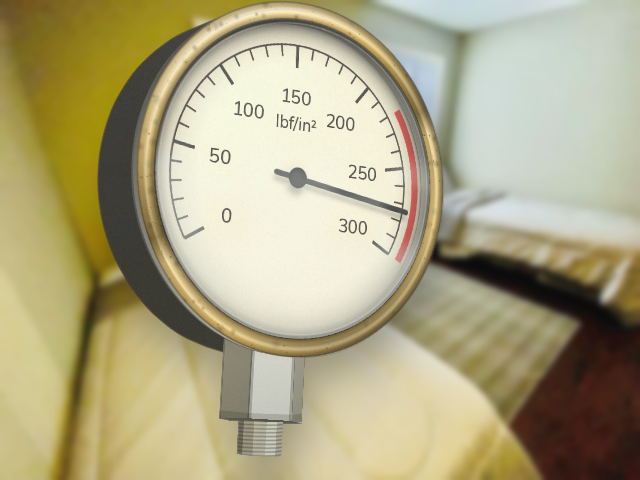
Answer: 275 psi
